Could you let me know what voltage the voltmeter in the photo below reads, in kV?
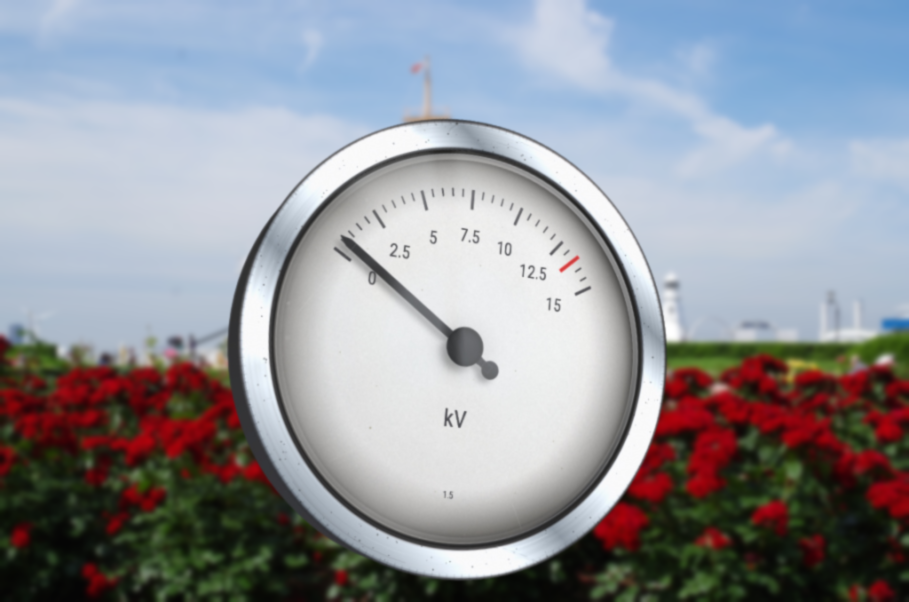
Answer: 0.5 kV
